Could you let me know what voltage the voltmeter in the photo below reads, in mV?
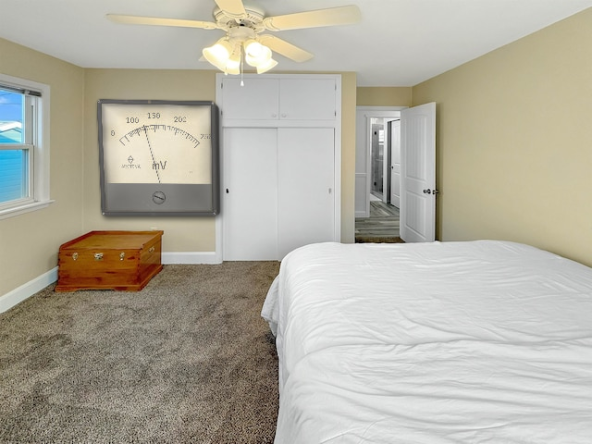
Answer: 125 mV
